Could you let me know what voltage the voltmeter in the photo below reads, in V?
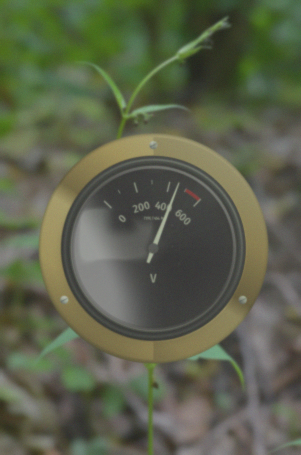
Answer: 450 V
